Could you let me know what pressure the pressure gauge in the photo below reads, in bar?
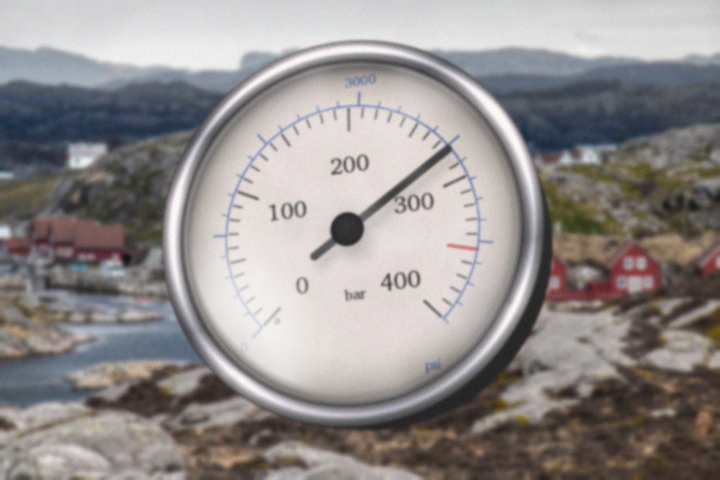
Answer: 280 bar
